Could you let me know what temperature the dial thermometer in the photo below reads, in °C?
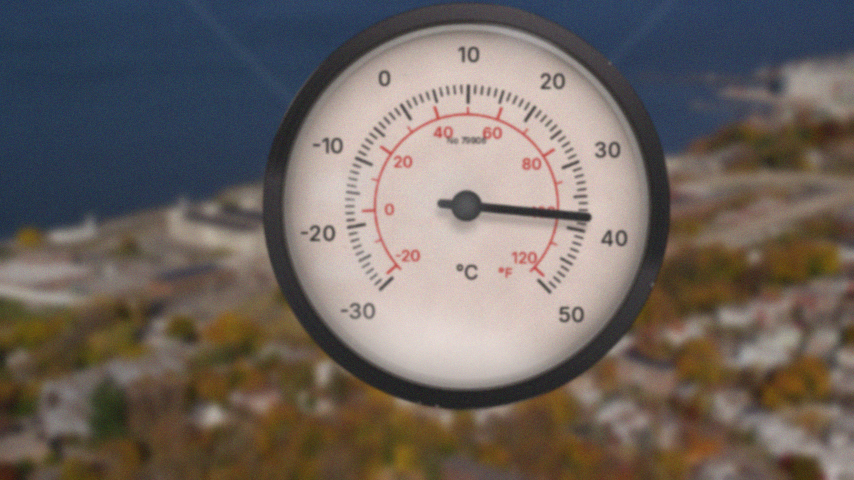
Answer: 38 °C
